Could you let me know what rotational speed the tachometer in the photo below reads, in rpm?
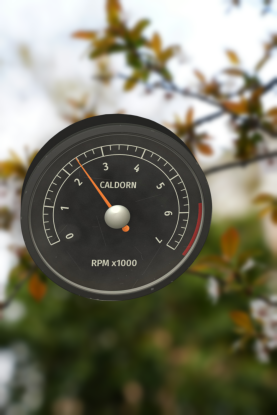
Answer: 2400 rpm
